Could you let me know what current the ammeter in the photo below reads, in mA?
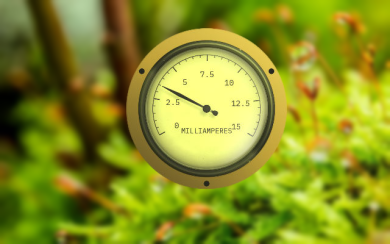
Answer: 3.5 mA
